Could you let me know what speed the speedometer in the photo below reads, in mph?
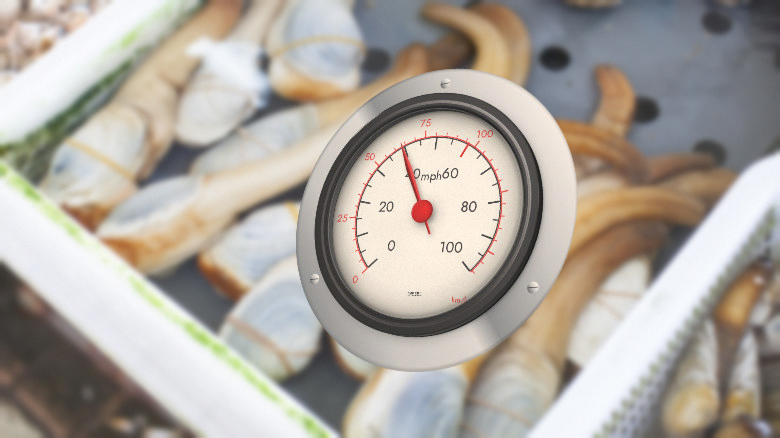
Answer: 40 mph
